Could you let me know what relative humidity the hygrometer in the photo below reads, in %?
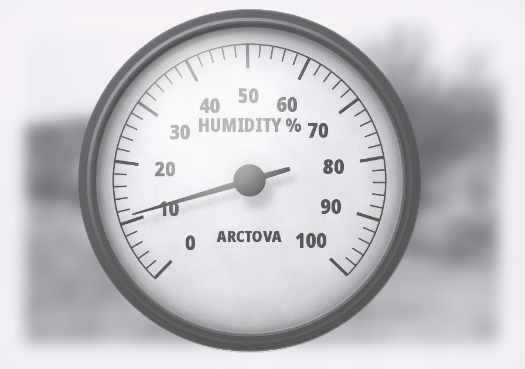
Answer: 11 %
